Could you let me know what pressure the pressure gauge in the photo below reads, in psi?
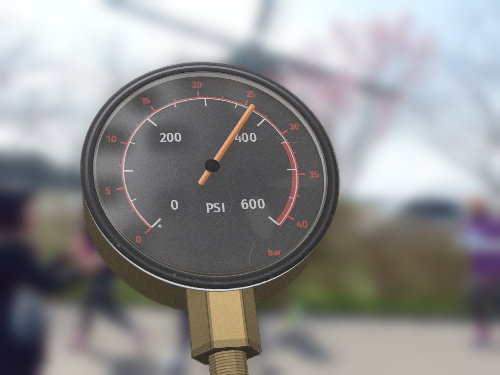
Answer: 375 psi
